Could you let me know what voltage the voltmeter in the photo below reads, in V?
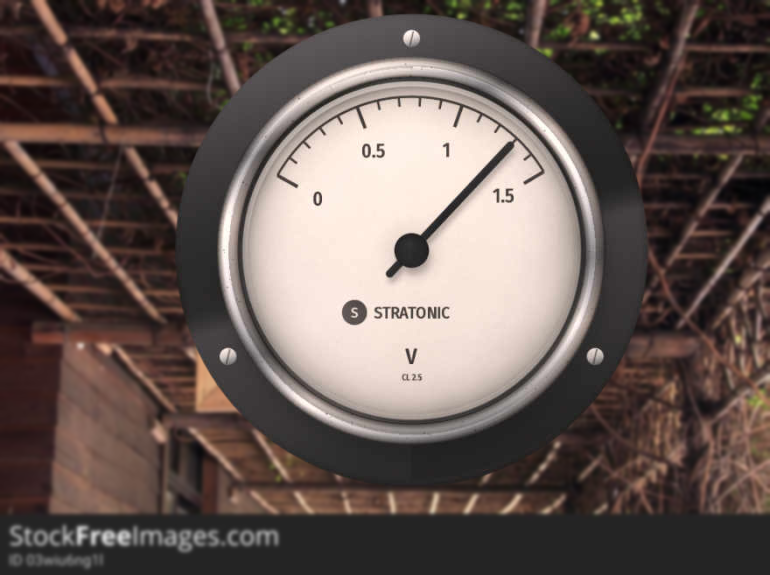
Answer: 1.3 V
